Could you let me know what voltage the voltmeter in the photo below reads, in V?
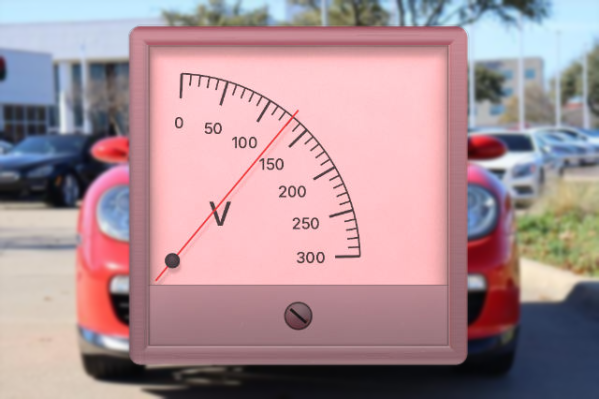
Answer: 130 V
